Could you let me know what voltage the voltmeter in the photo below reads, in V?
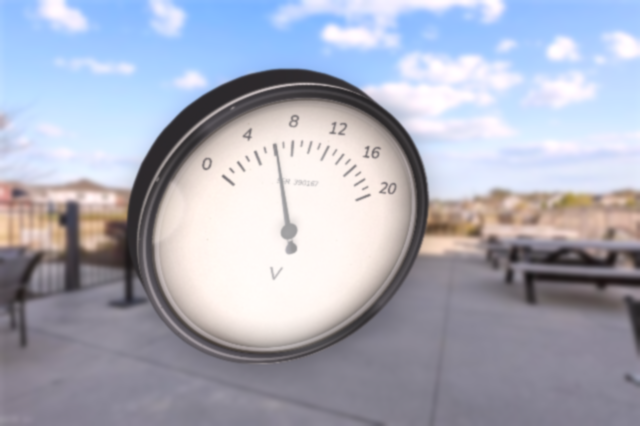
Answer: 6 V
